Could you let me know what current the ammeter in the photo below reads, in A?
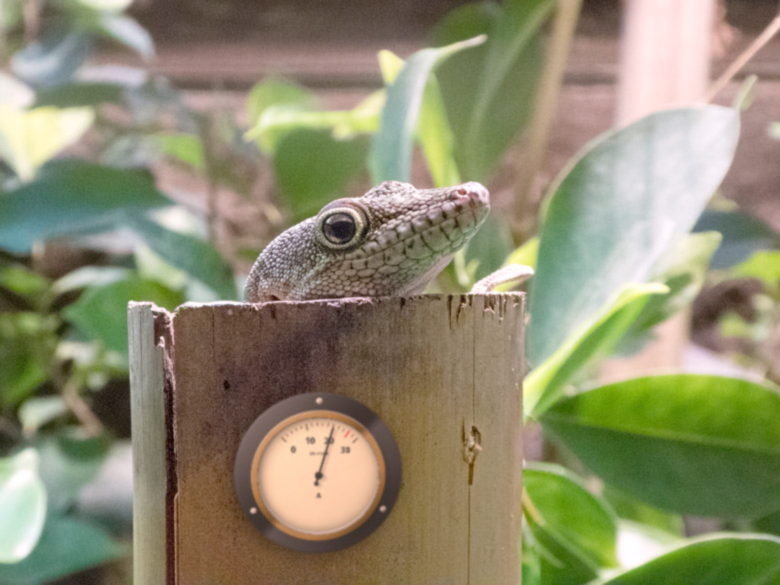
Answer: 20 A
